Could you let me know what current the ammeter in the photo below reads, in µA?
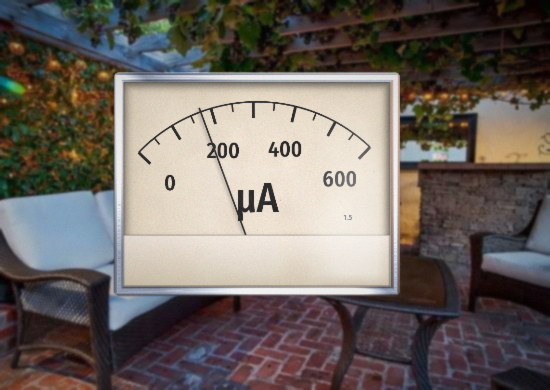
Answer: 175 µA
